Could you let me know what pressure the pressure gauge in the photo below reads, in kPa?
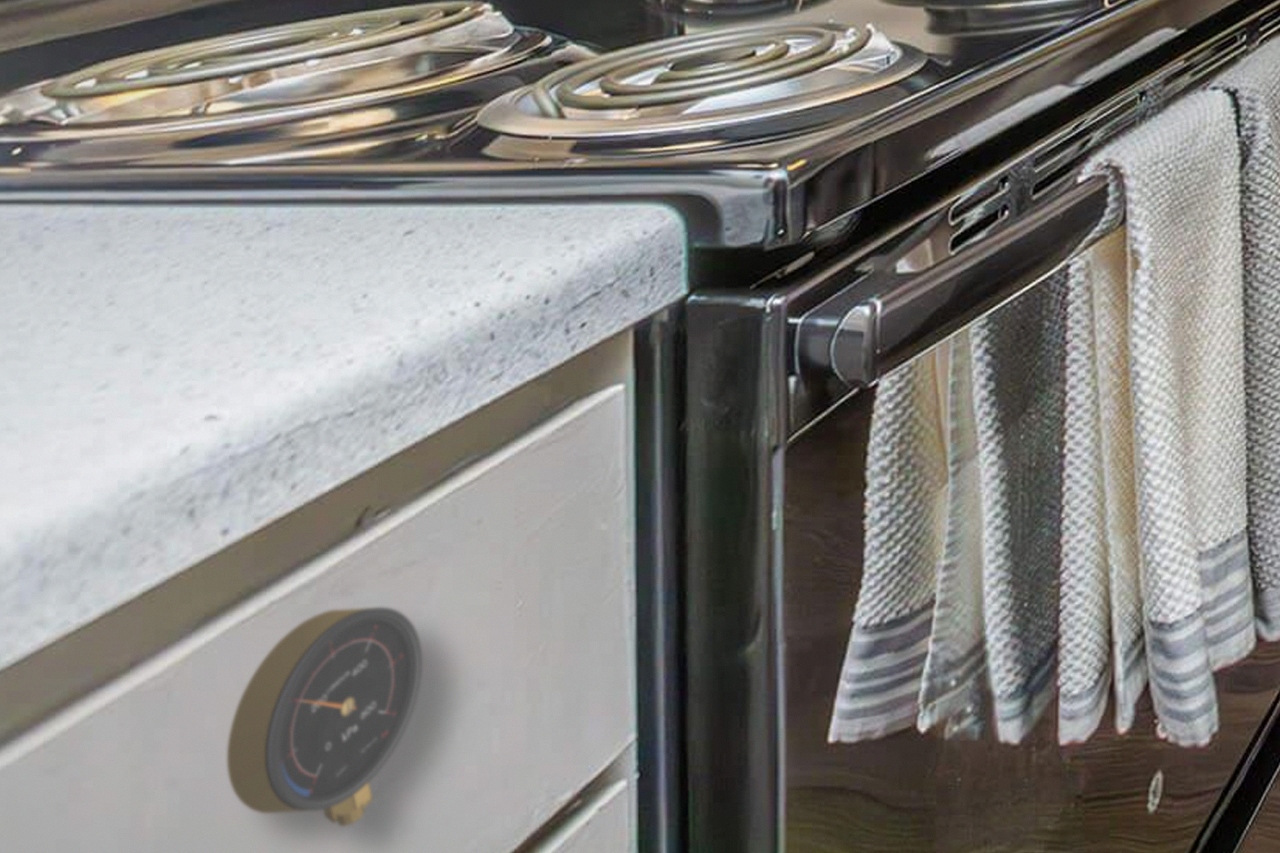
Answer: 200 kPa
